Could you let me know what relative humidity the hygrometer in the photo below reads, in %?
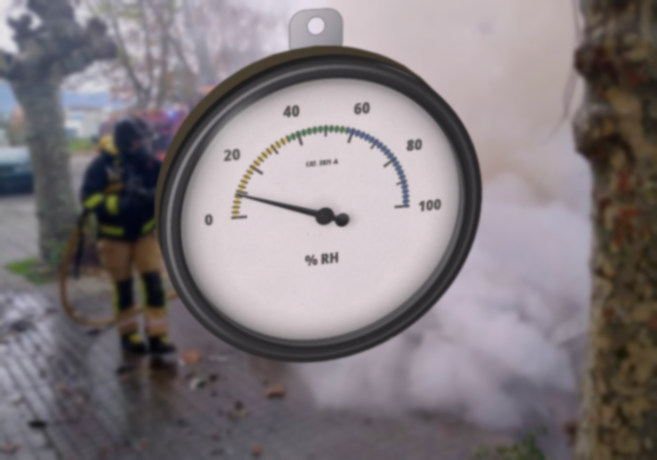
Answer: 10 %
